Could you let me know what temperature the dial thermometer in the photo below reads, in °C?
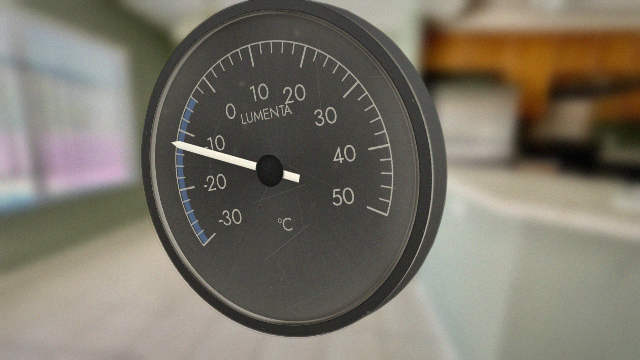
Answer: -12 °C
